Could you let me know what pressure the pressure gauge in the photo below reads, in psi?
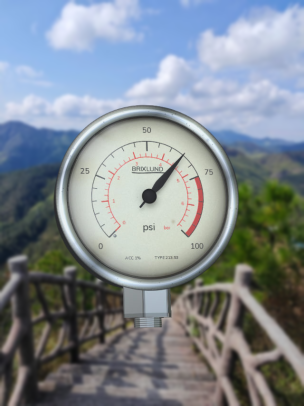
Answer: 65 psi
